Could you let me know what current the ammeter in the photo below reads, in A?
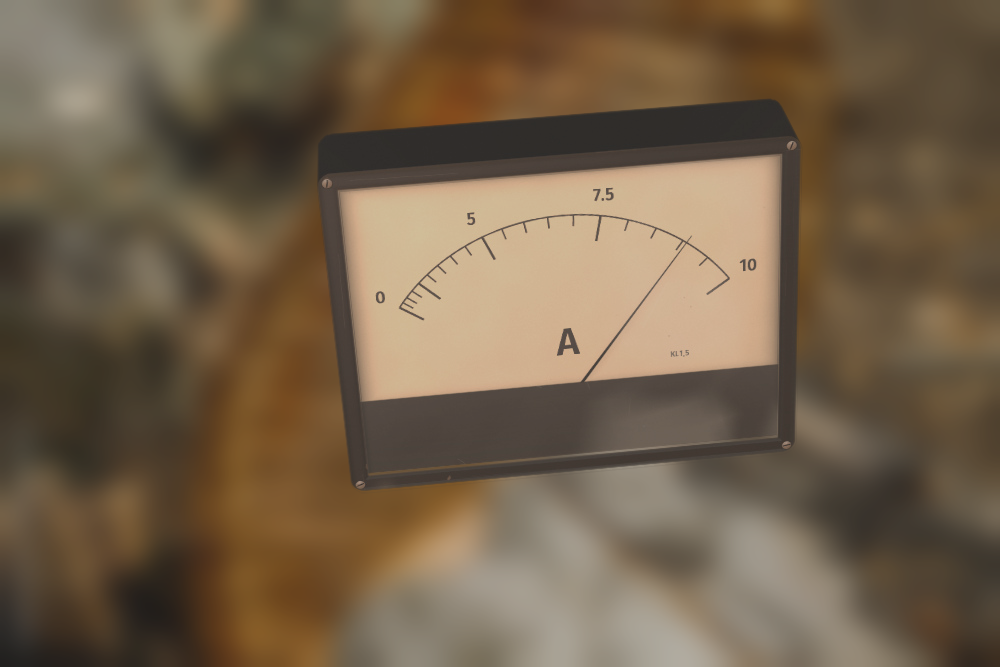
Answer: 9 A
